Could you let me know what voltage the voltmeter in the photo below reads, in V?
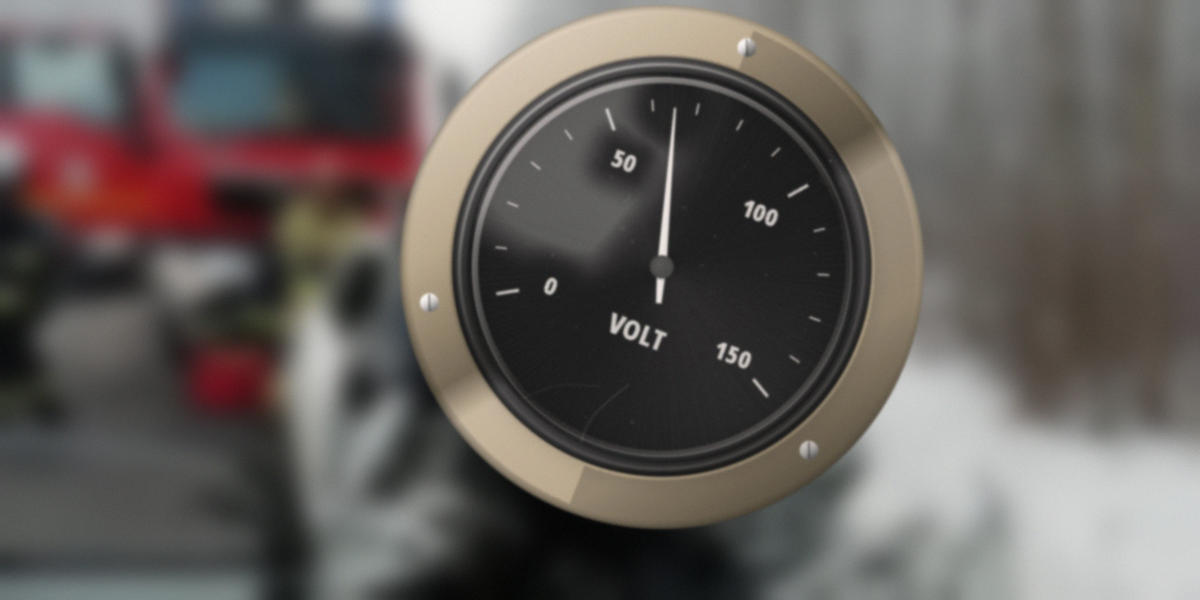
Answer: 65 V
